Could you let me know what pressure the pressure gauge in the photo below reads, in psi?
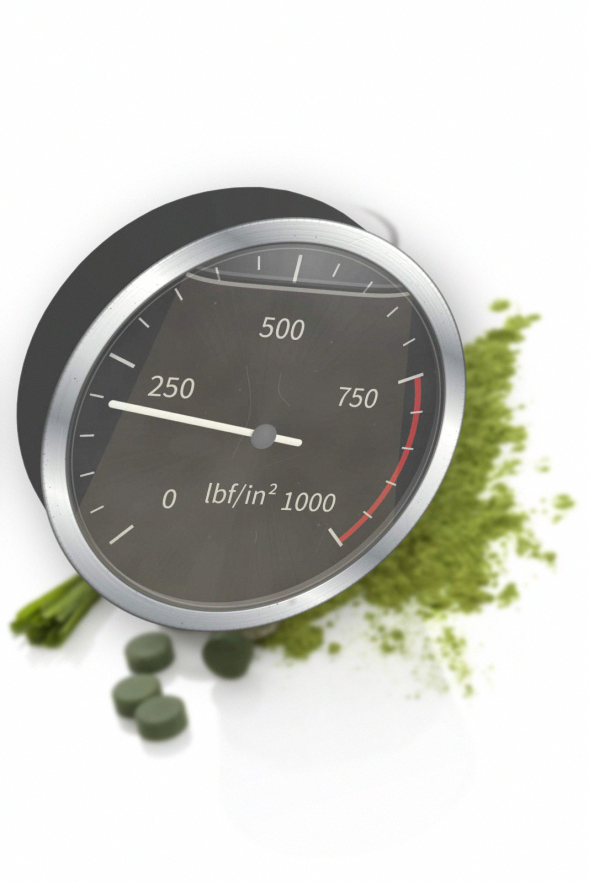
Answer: 200 psi
